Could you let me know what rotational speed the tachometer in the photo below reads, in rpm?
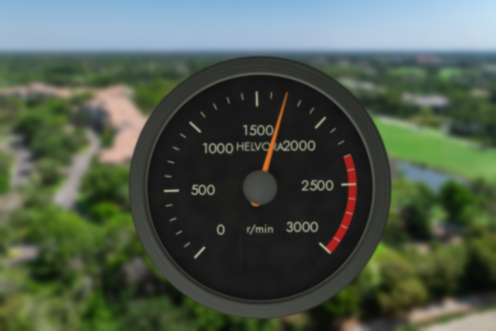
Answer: 1700 rpm
